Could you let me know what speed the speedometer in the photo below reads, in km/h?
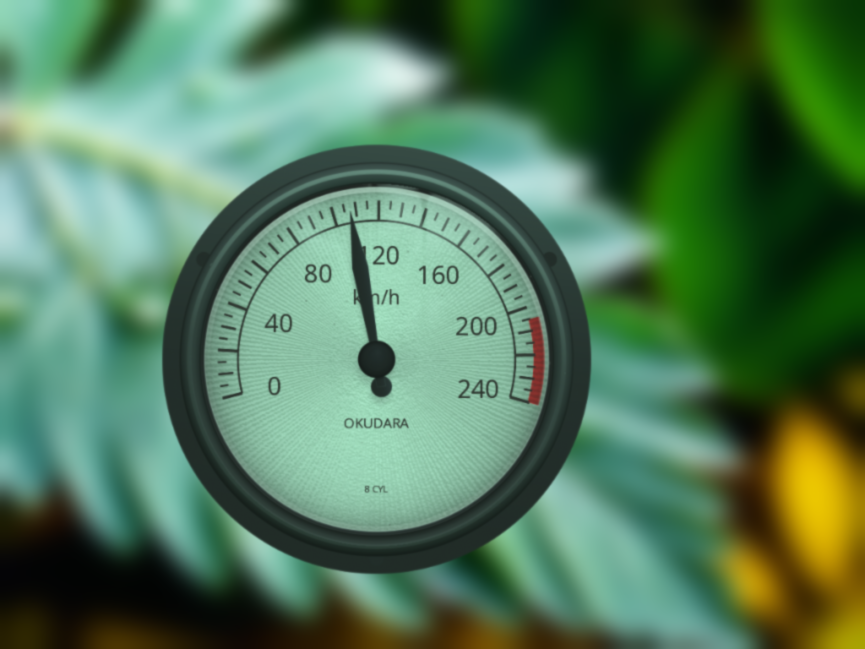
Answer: 107.5 km/h
